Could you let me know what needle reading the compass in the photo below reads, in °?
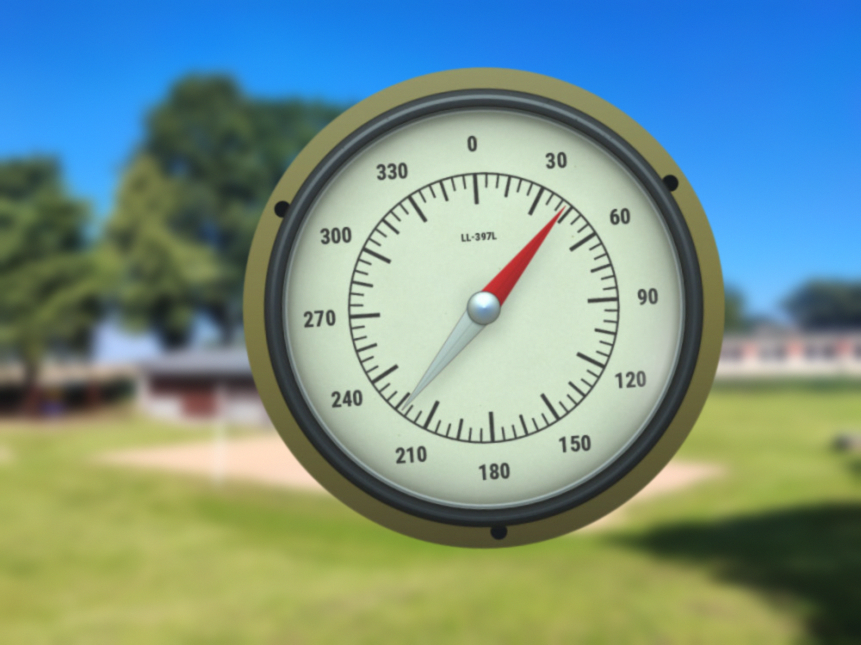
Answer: 42.5 °
